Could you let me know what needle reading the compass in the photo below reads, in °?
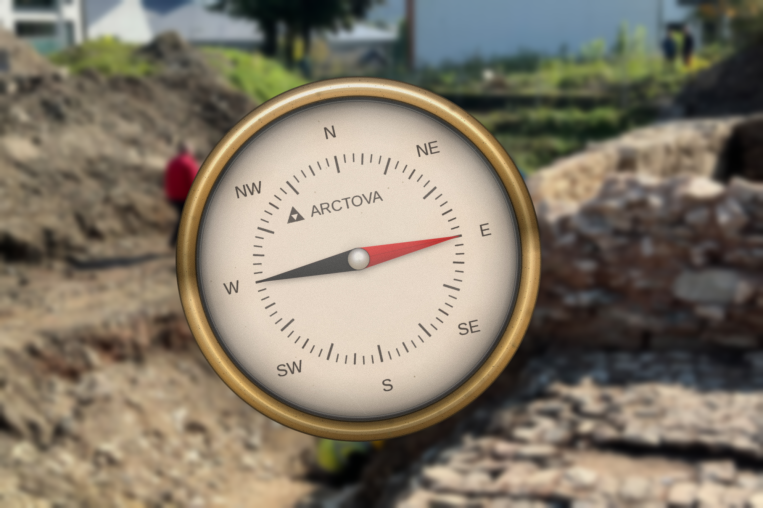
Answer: 90 °
